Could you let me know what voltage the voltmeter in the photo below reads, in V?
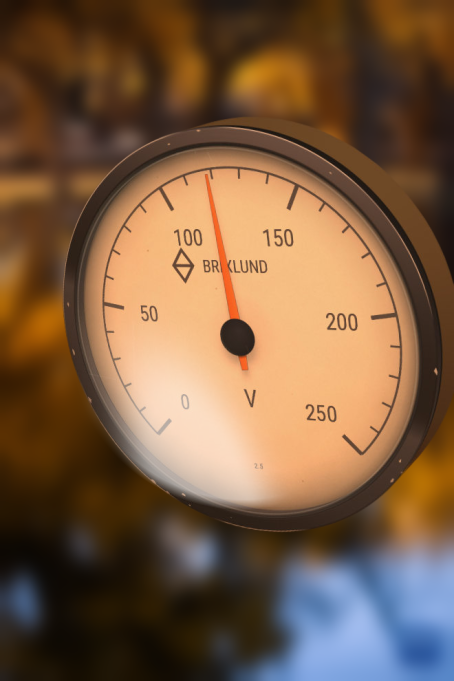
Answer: 120 V
